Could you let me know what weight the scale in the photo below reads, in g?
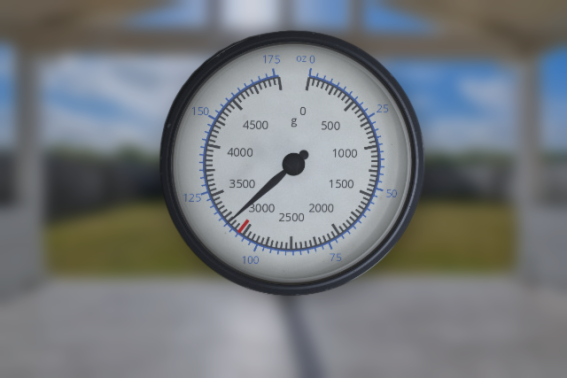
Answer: 3200 g
